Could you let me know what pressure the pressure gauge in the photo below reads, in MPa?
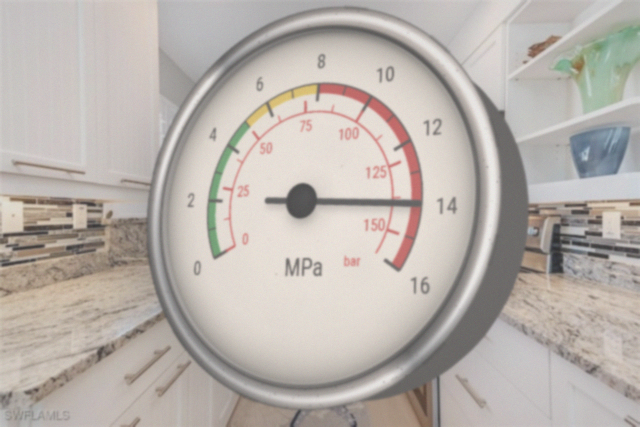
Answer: 14 MPa
